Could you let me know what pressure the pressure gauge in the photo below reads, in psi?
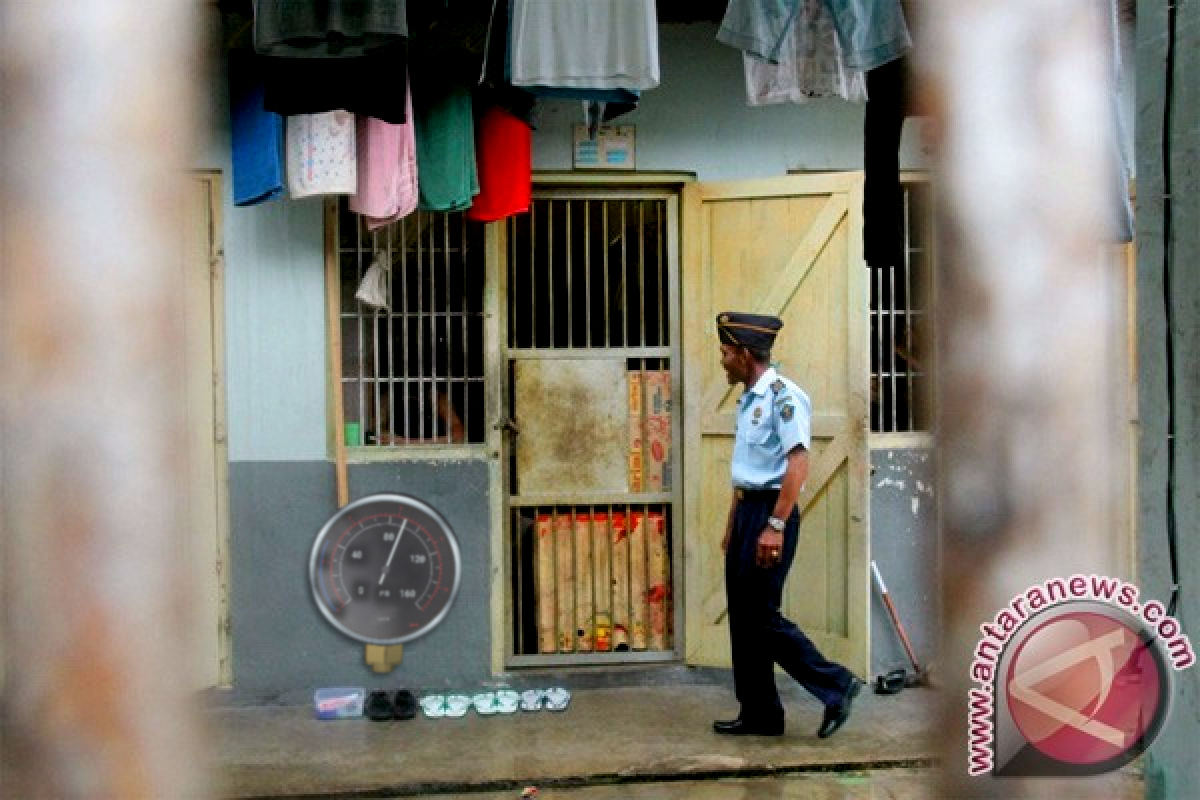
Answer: 90 psi
